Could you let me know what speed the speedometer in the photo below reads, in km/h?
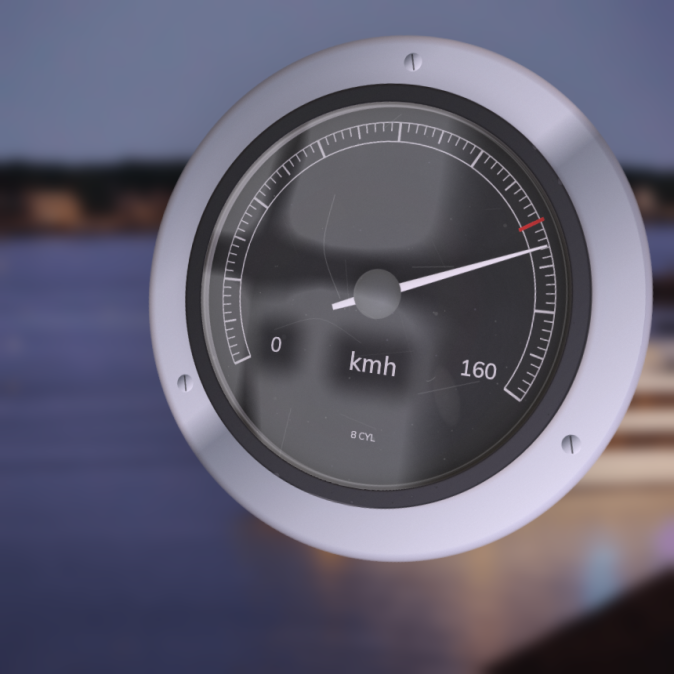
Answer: 126 km/h
